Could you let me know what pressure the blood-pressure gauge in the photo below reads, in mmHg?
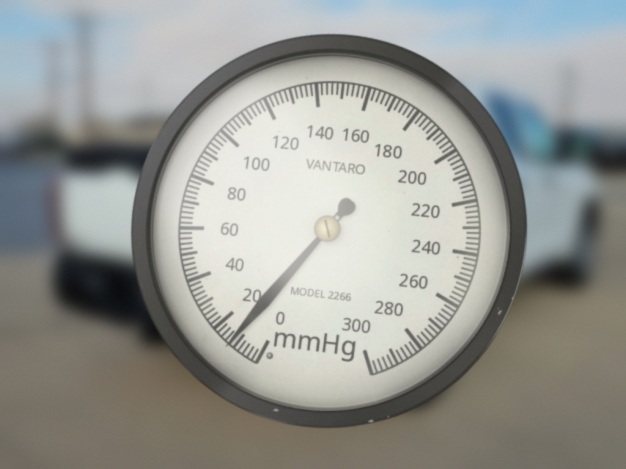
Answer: 12 mmHg
